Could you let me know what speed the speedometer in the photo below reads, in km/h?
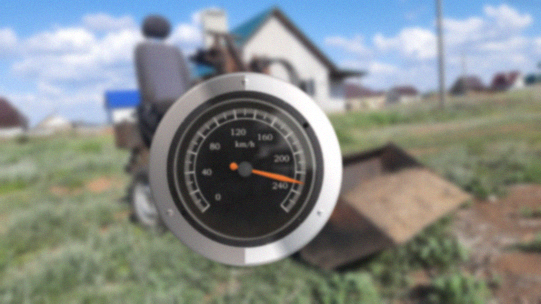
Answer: 230 km/h
